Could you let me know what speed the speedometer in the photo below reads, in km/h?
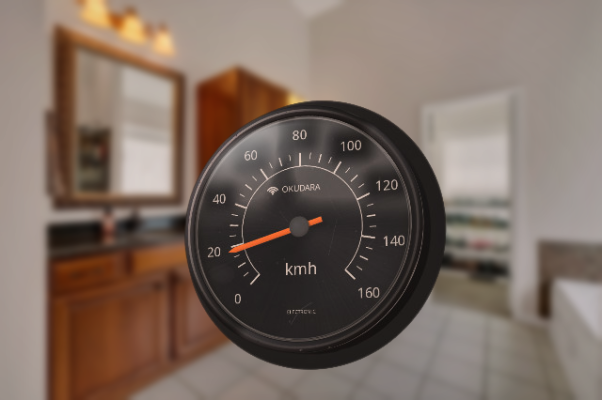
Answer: 17.5 km/h
